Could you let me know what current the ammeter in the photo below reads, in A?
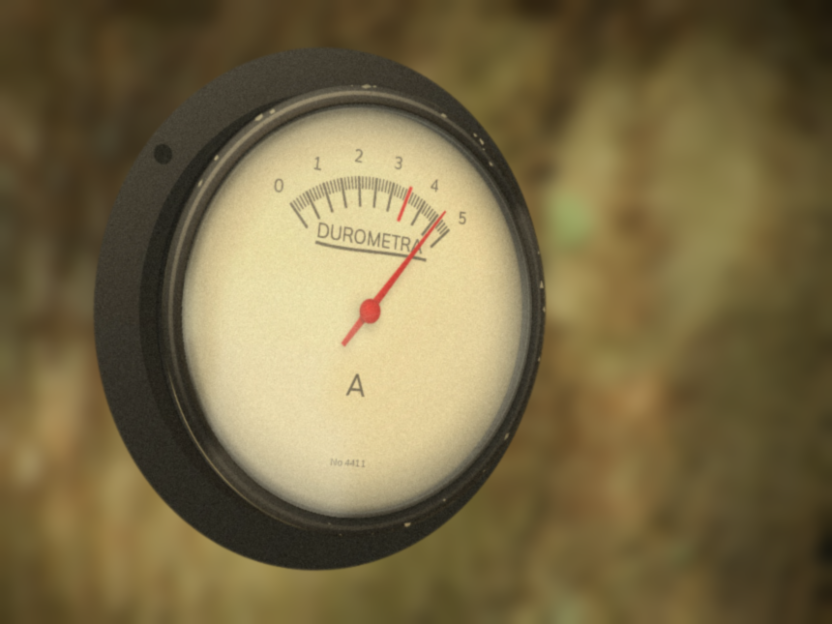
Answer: 4.5 A
